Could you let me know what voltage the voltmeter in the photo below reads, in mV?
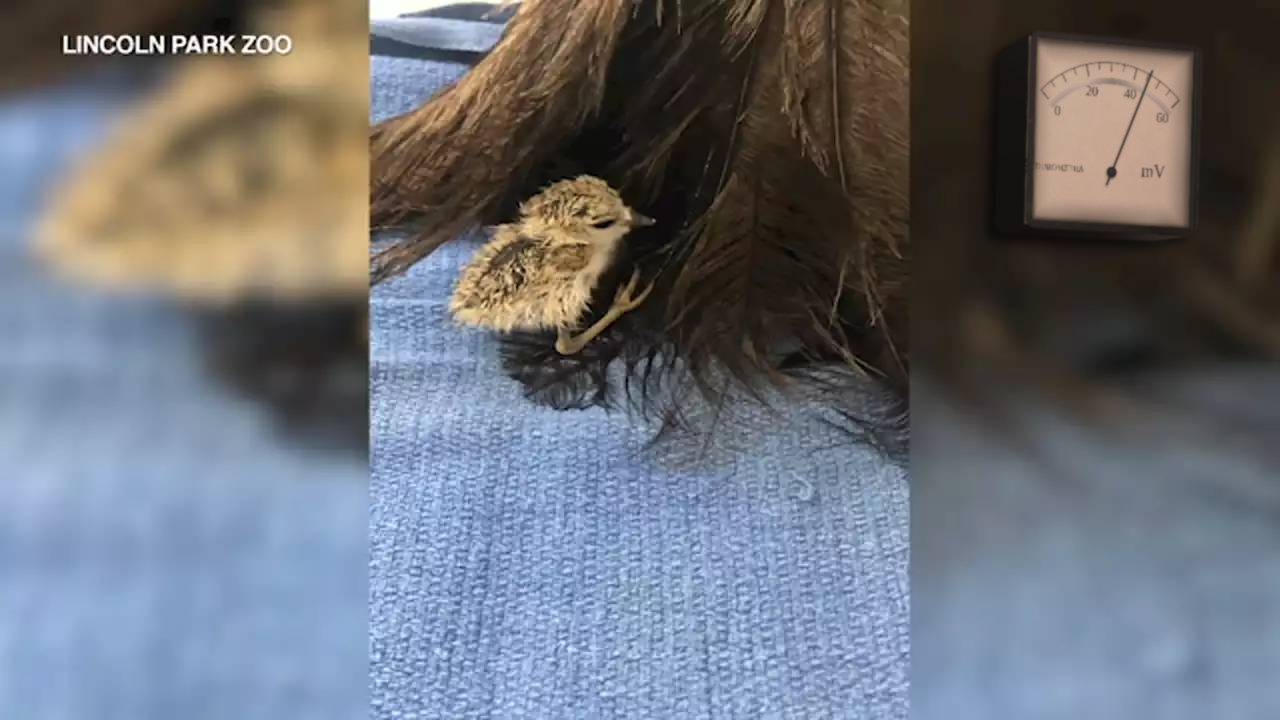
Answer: 45 mV
